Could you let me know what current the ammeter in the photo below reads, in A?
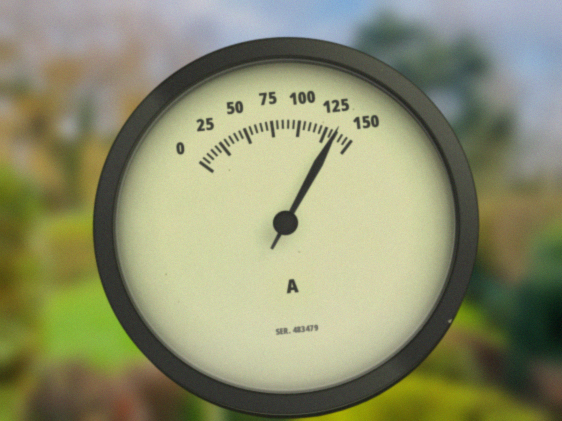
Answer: 135 A
